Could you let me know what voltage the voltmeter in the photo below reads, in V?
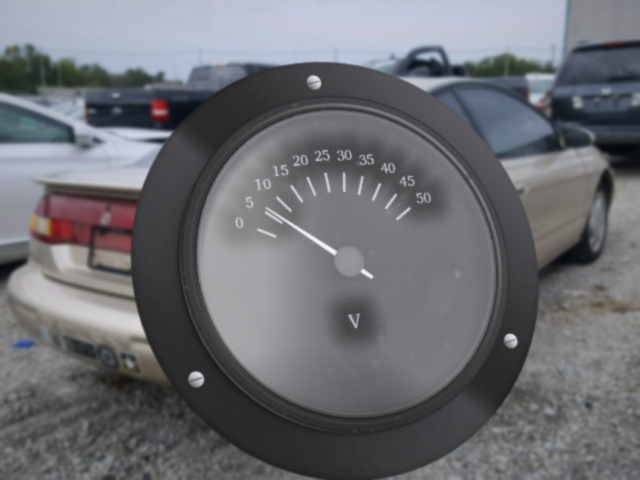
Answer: 5 V
